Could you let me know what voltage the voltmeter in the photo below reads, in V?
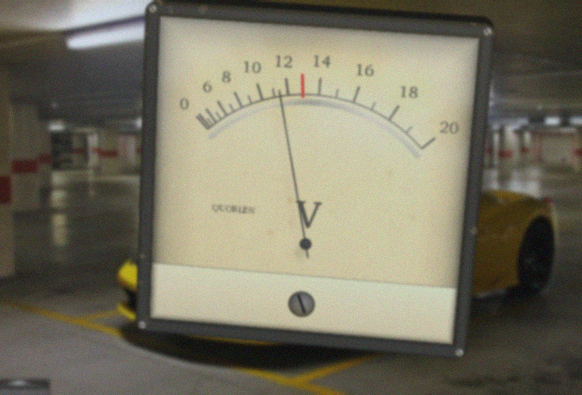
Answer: 11.5 V
